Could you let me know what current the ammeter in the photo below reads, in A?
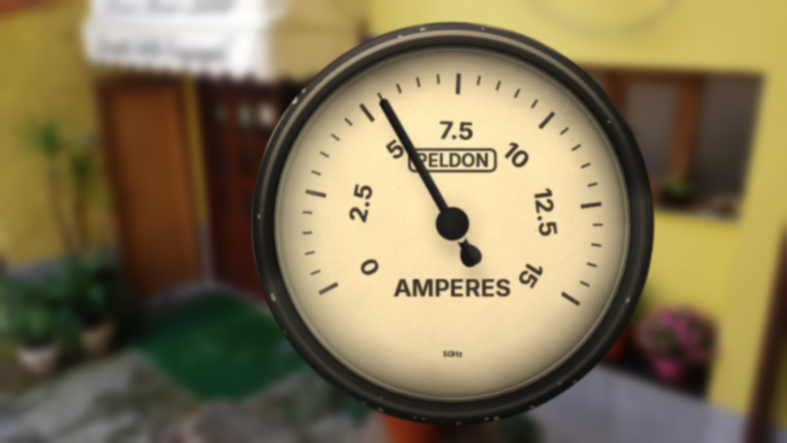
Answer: 5.5 A
